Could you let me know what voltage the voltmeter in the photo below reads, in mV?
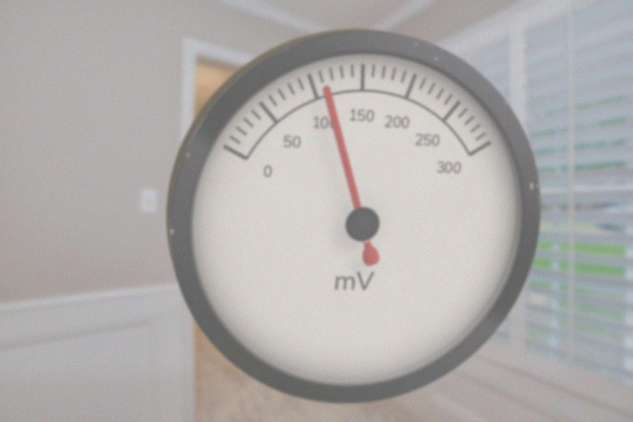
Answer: 110 mV
